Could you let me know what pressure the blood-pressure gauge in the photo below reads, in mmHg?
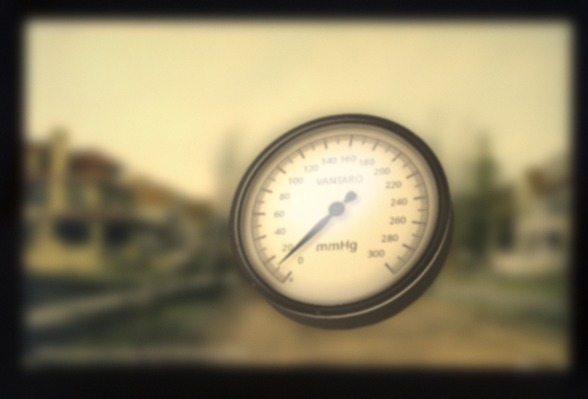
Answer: 10 mmHg
